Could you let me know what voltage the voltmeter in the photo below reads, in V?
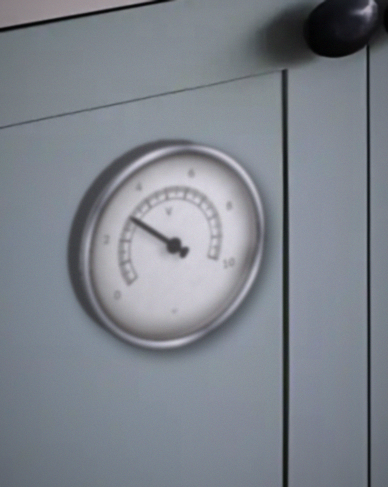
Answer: 3 V
